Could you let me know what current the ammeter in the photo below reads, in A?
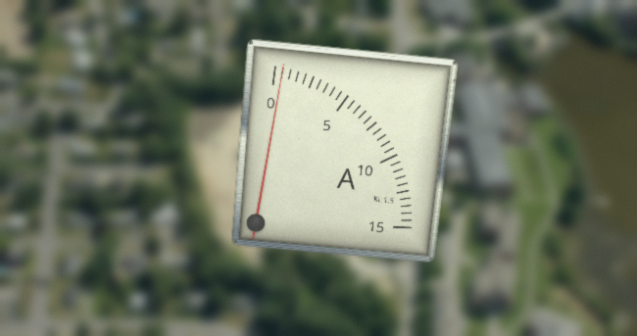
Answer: 0.5 A
